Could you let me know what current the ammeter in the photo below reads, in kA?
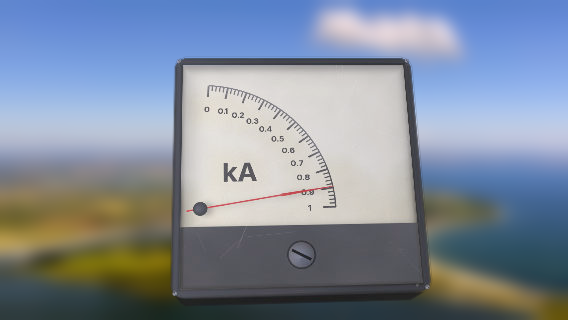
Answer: 0.9 kA
